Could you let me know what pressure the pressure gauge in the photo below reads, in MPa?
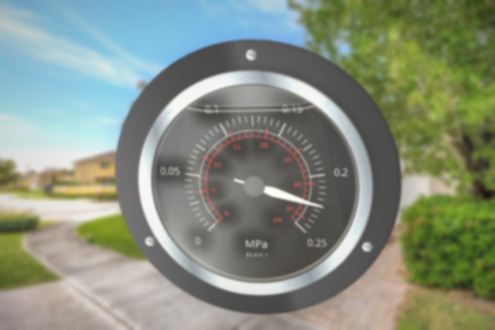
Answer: 0.225 MPa
